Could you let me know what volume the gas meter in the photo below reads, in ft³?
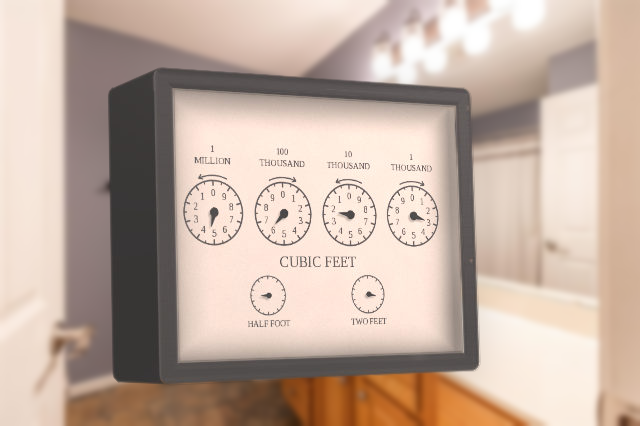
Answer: 462300 ft³
